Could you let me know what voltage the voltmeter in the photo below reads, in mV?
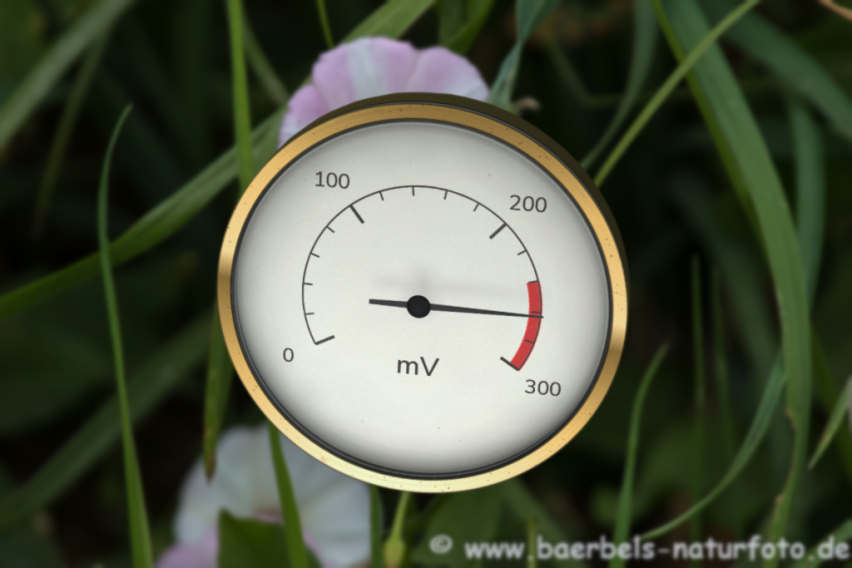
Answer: 260 mV
